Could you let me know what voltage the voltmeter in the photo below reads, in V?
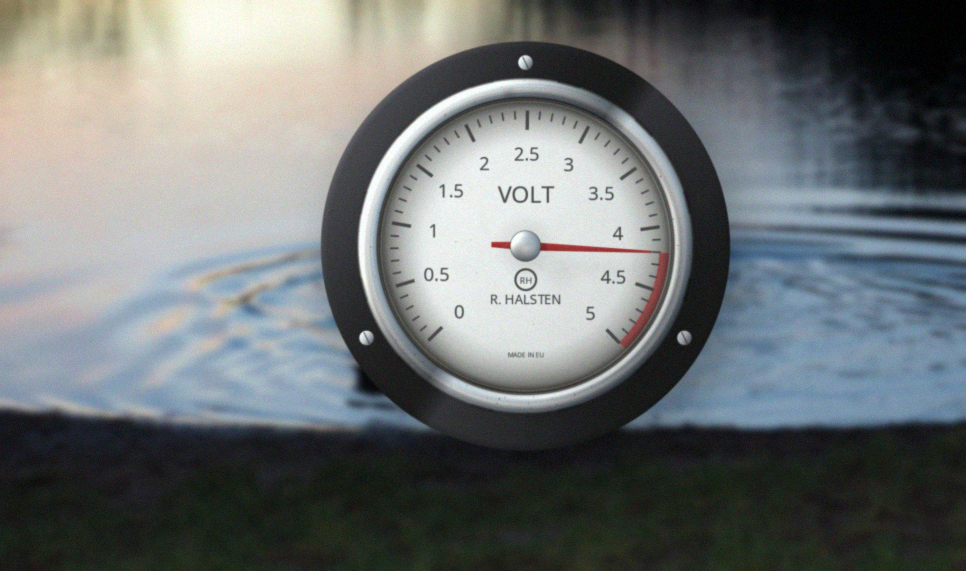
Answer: 4.2 V
